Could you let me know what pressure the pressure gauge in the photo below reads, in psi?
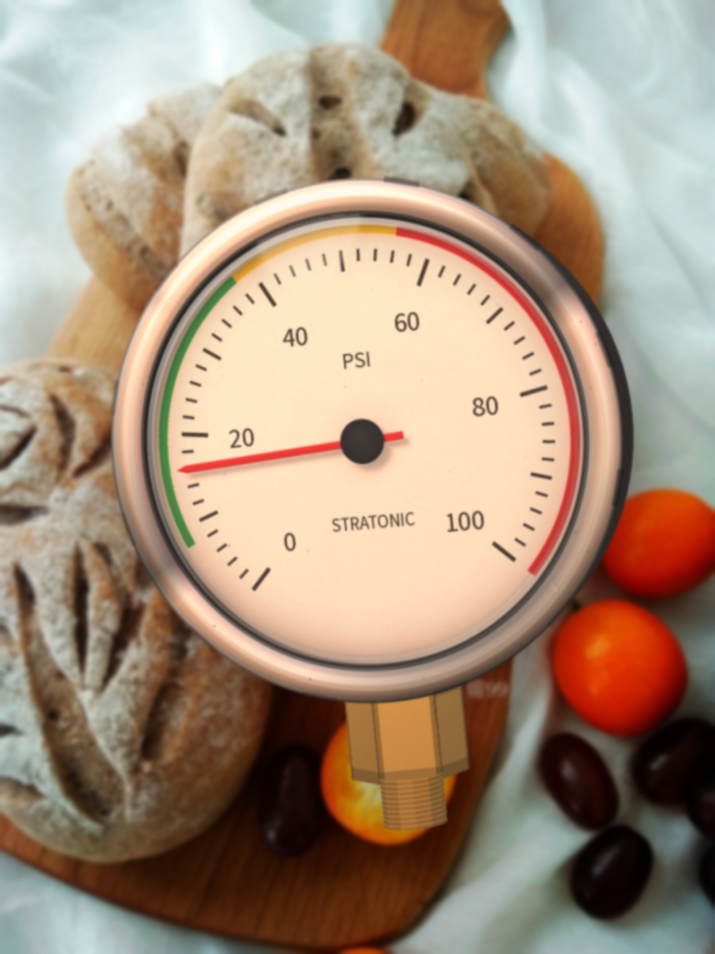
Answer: 16 psi
